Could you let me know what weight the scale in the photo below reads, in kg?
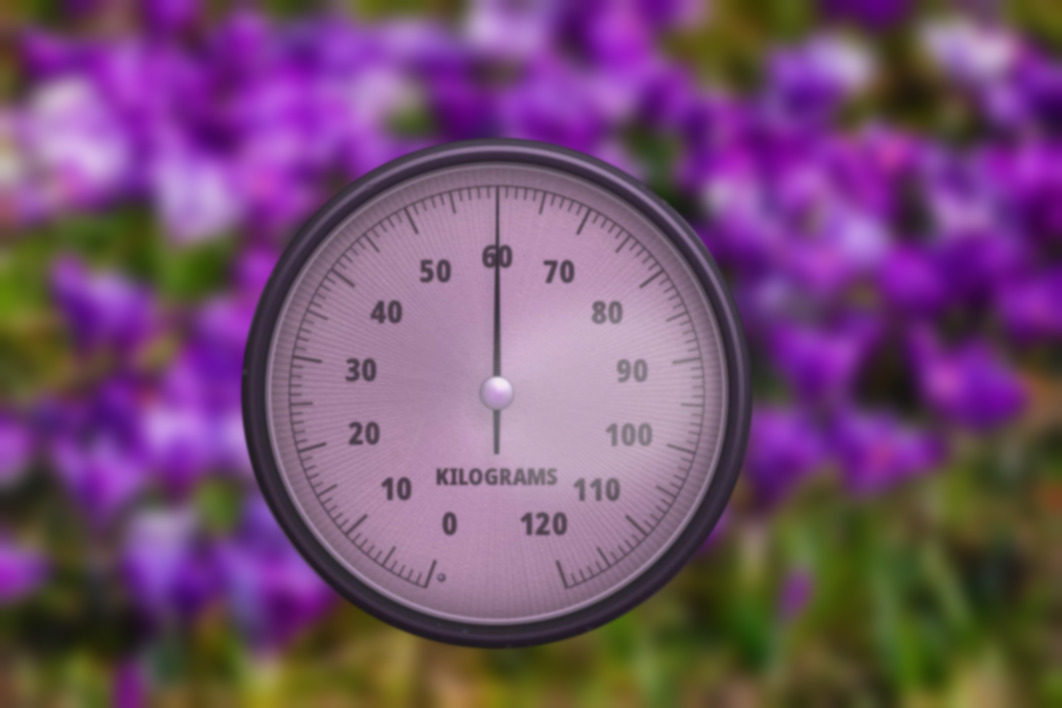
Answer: 60 kg
